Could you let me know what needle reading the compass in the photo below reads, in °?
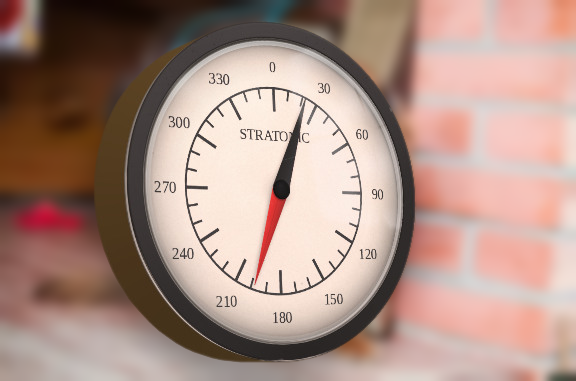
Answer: 200 °
